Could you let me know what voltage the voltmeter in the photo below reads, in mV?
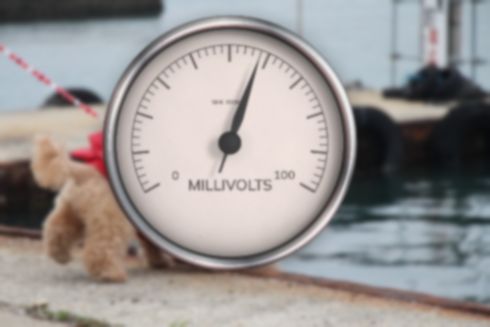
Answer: 58 mV
